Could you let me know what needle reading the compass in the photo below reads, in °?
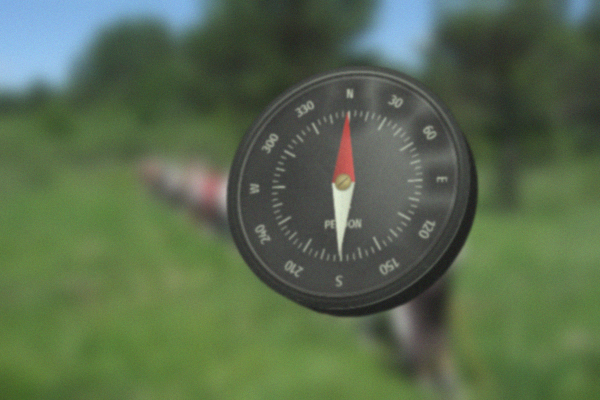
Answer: 0 °
